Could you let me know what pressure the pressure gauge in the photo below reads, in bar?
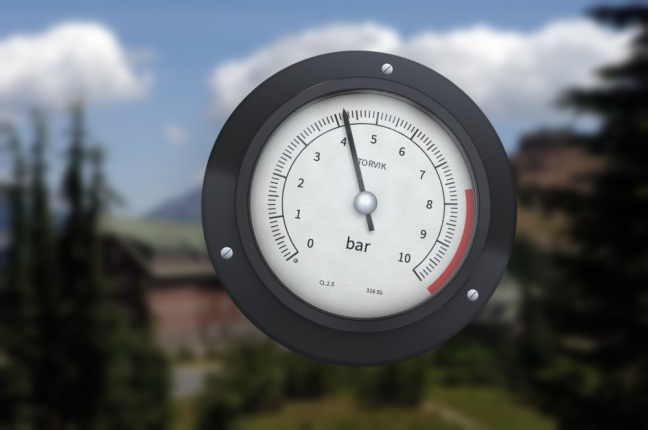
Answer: 4.2 bar
